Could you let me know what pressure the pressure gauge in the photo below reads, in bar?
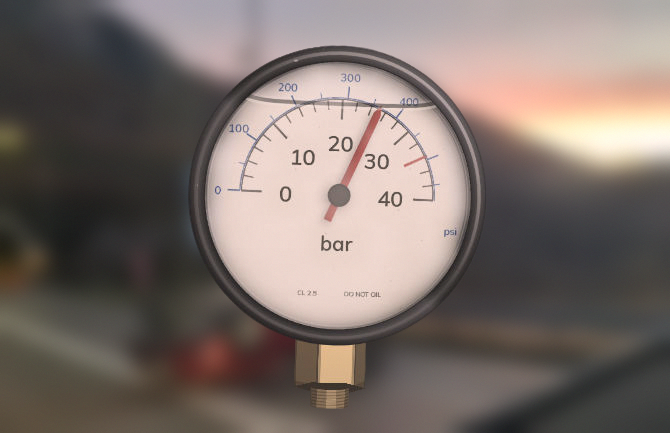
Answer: 25 bar
